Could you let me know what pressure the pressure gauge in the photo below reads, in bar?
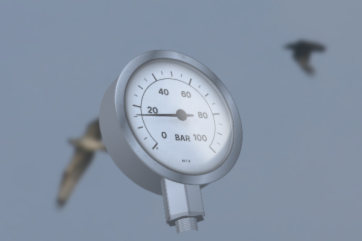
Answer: 15 bar
